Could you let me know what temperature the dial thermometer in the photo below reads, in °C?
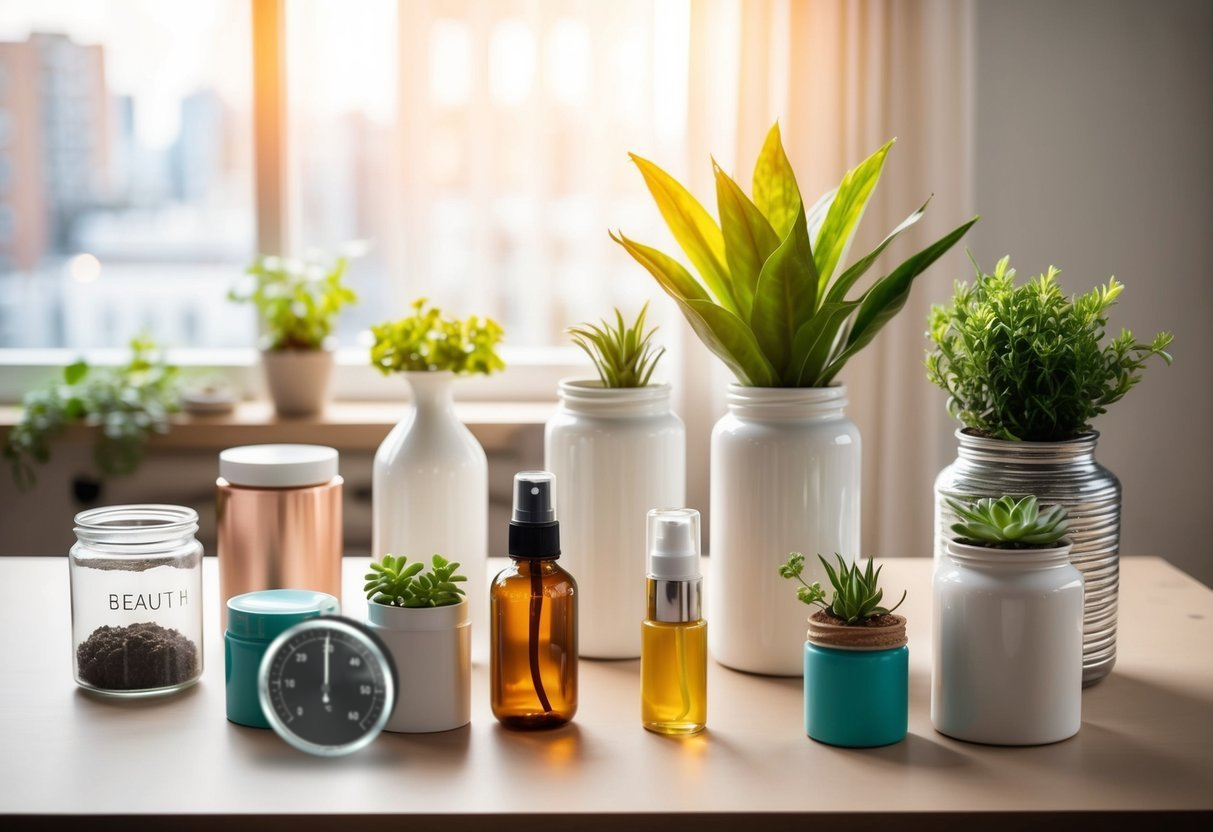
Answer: 30 °C
